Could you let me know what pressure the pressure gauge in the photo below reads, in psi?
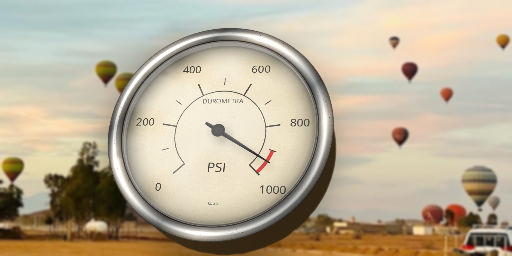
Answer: 950 psi
